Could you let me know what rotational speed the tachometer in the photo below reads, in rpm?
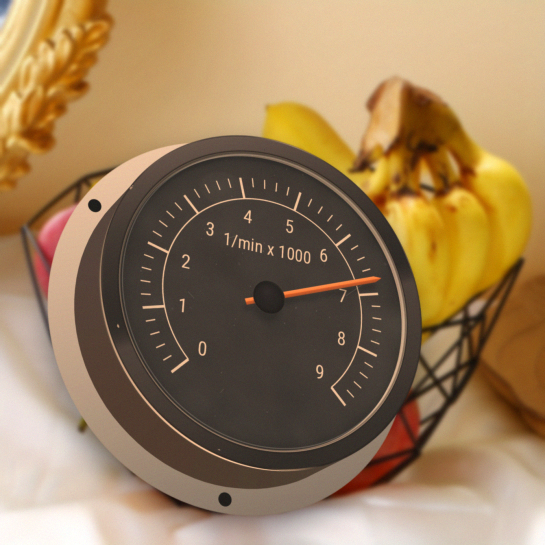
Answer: 6800 rpm
